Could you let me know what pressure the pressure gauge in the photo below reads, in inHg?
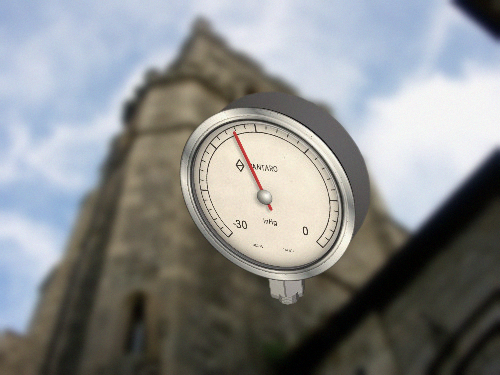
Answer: -17 inHg
